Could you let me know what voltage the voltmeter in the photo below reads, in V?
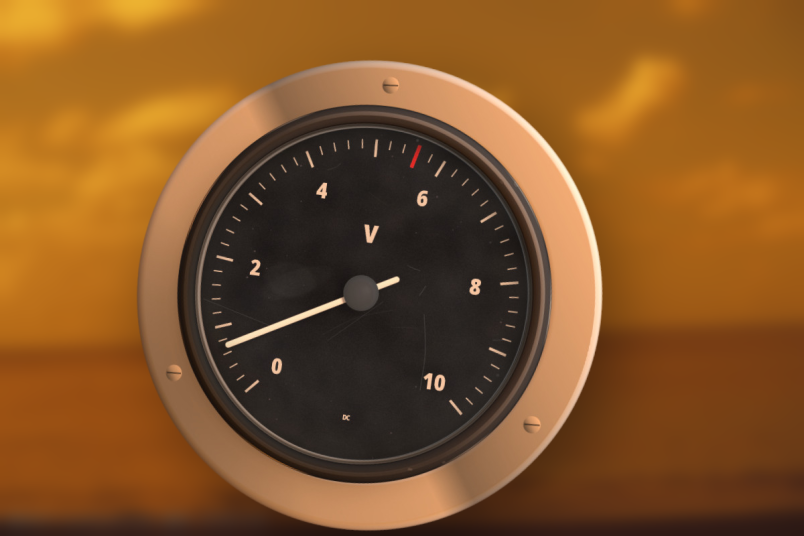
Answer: 0.7 V
